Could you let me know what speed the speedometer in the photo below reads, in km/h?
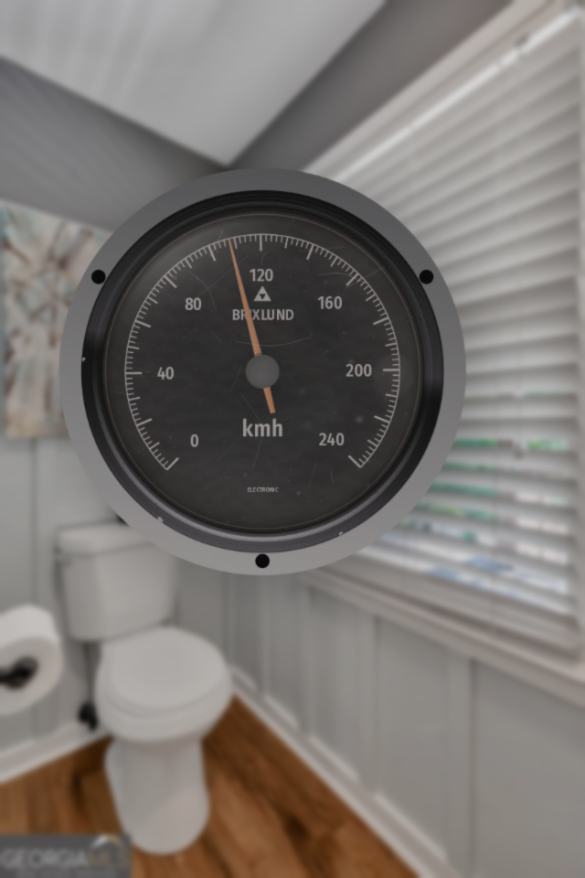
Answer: 108 km/h
